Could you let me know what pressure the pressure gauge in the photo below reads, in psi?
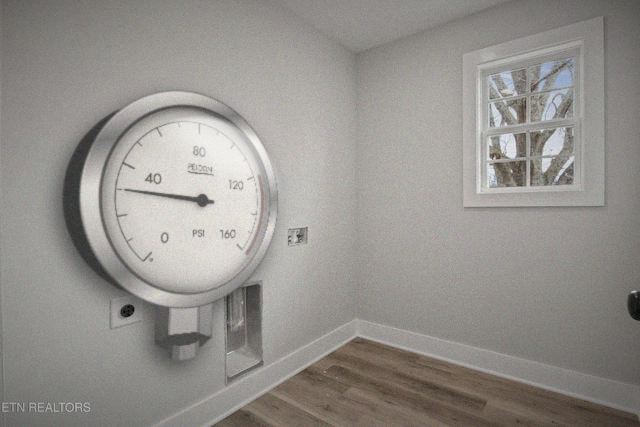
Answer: 30 psi
